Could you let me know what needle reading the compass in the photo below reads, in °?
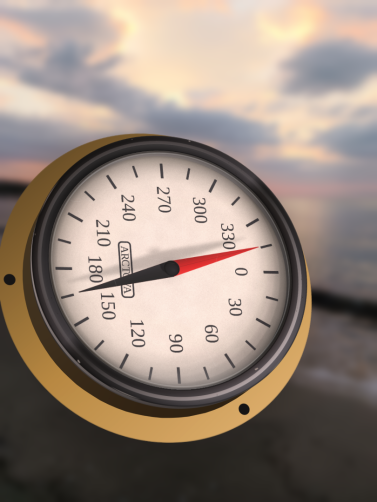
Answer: 345 °
